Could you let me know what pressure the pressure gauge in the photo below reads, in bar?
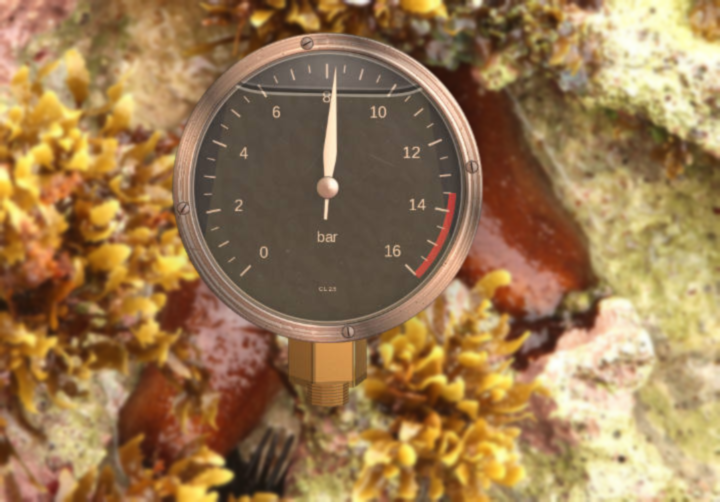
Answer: 8.25 bar
